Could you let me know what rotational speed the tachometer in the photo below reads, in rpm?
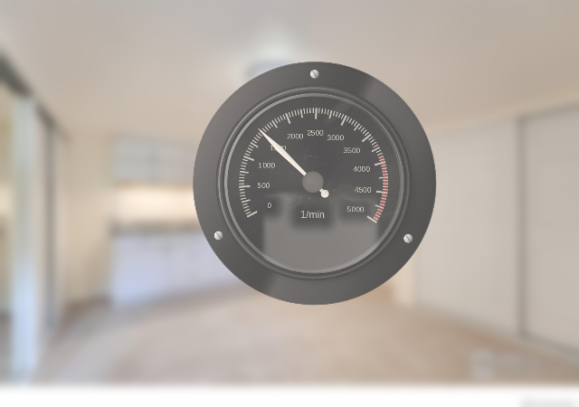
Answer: 1500 rpm
